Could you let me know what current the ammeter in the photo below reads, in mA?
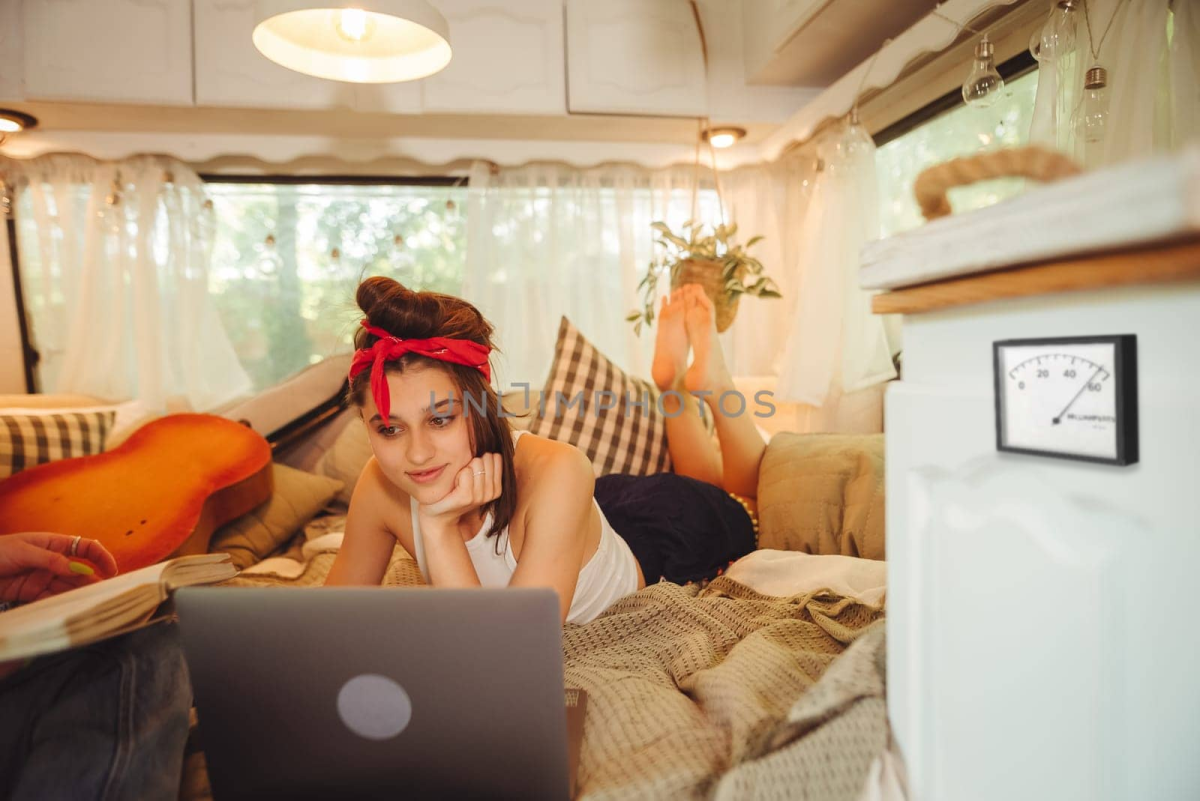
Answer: 55 mA
